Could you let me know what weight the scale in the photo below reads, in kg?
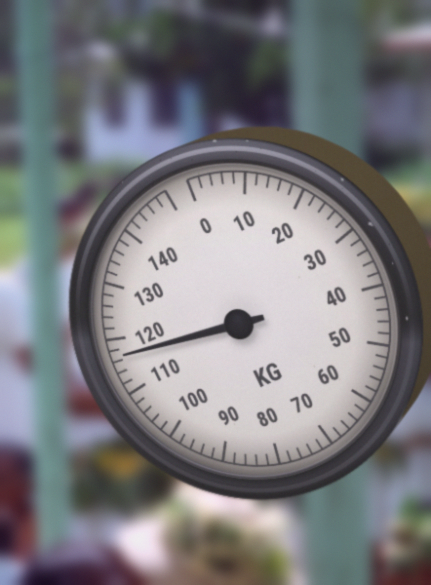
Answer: 117 kg
